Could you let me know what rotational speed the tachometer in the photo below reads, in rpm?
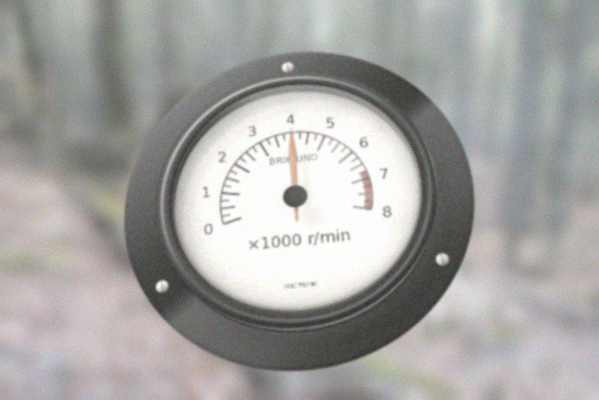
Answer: 4000 rpm
